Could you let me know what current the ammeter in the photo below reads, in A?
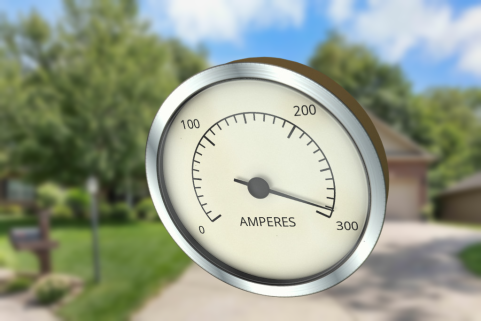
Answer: 290 A
